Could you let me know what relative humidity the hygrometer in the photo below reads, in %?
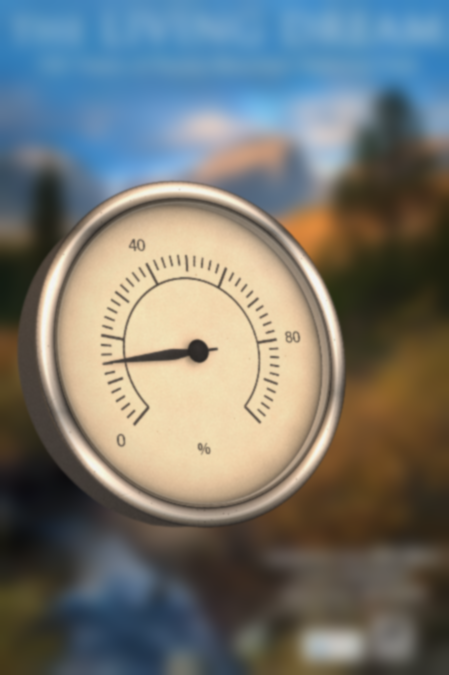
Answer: 14 %
